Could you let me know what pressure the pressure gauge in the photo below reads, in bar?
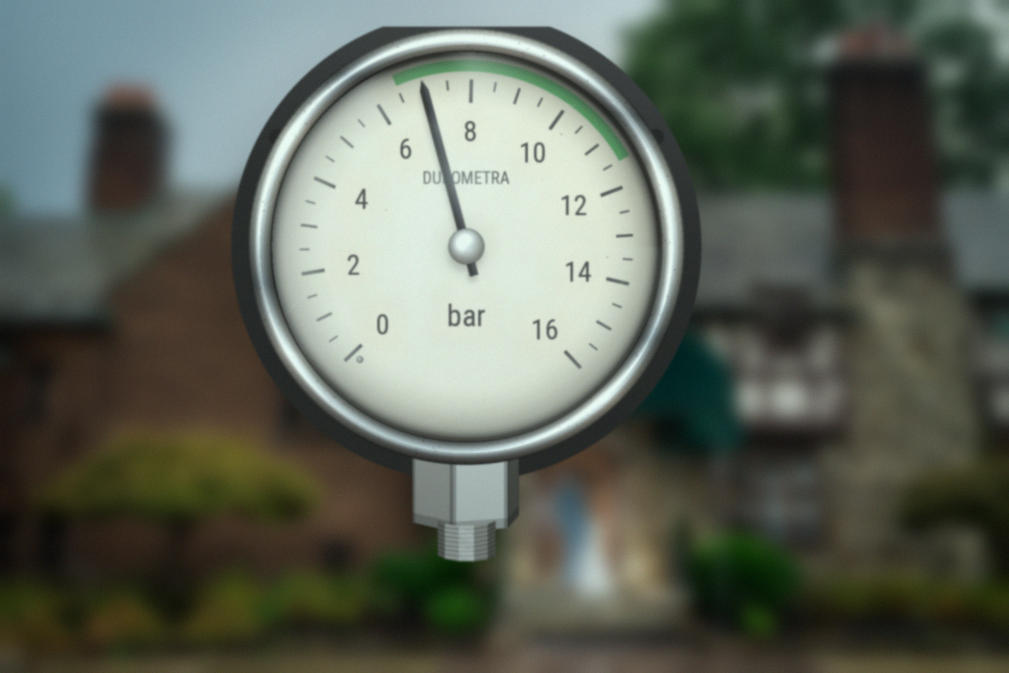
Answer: 7 bar
